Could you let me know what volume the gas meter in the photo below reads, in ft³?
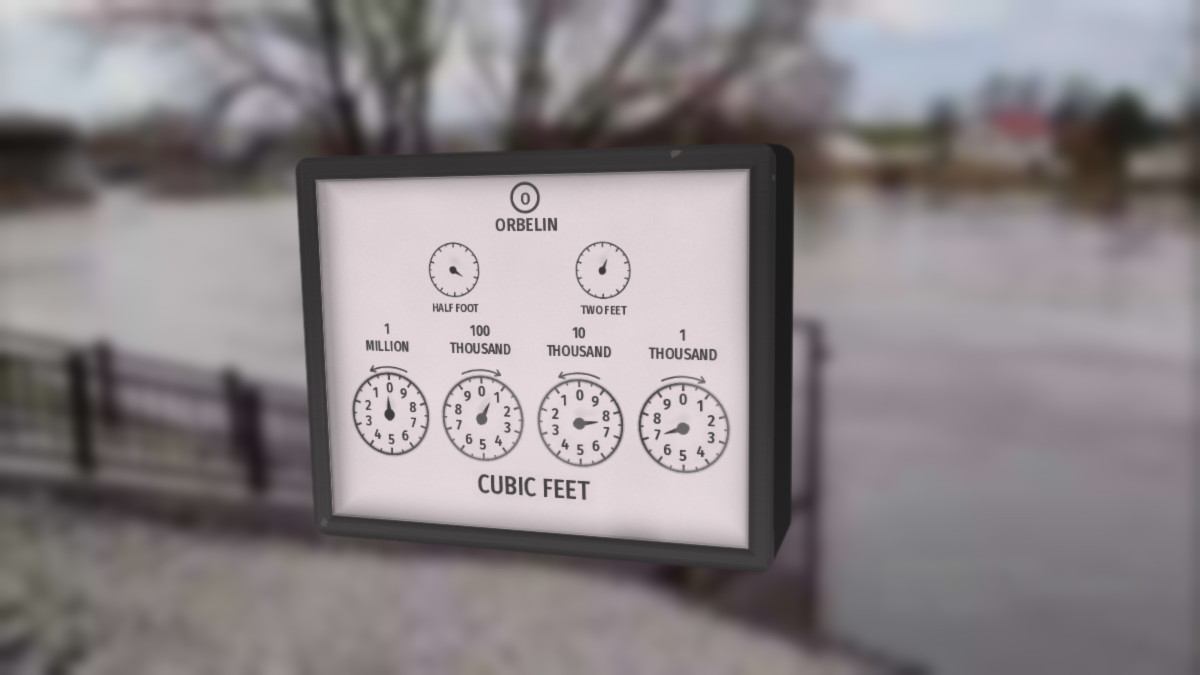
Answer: 7700 ft³
